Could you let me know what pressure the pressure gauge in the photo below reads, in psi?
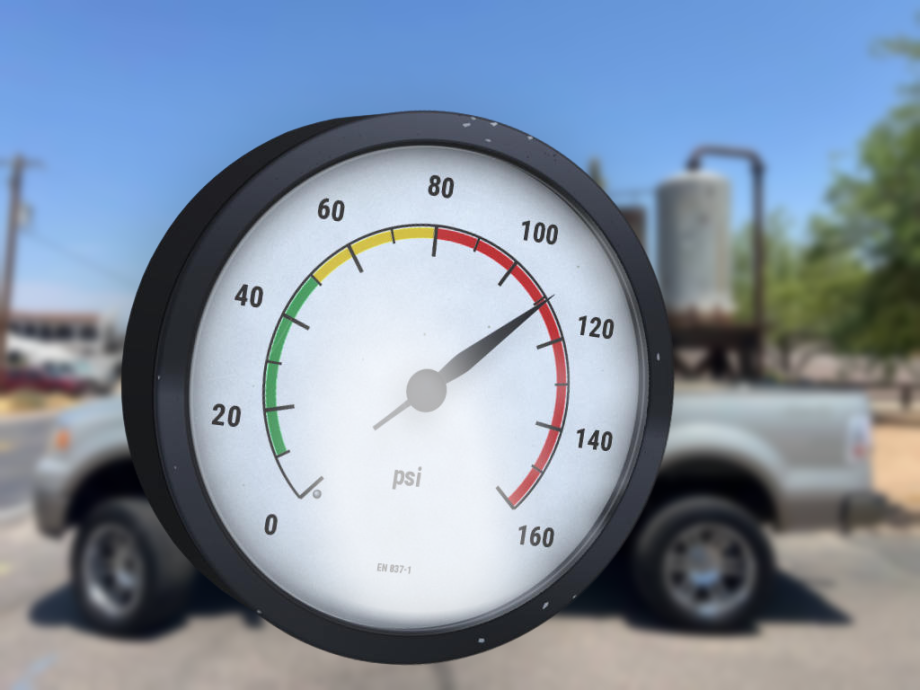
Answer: 110 psi
